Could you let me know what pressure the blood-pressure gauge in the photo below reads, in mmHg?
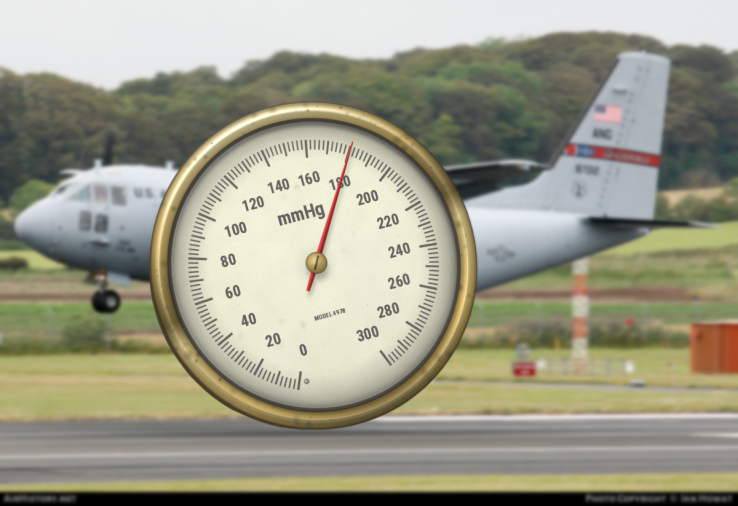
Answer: 180 mmHg
